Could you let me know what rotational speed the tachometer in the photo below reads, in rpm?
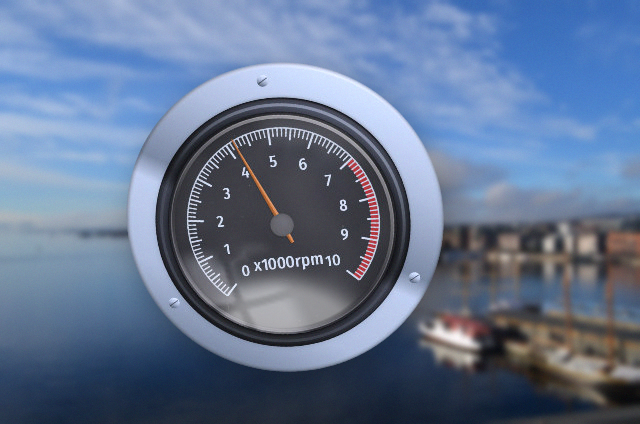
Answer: 4200 rpm
